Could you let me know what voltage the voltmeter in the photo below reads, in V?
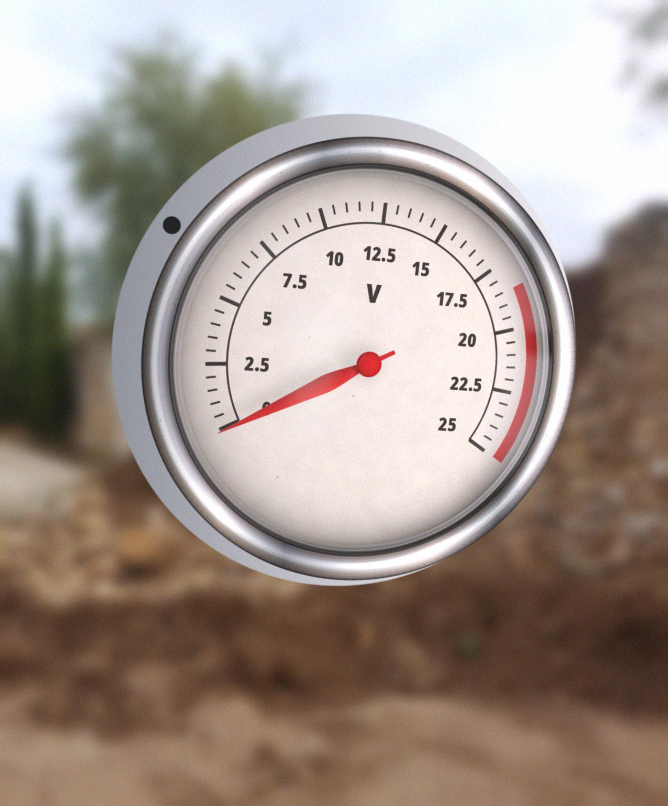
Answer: 0 V
